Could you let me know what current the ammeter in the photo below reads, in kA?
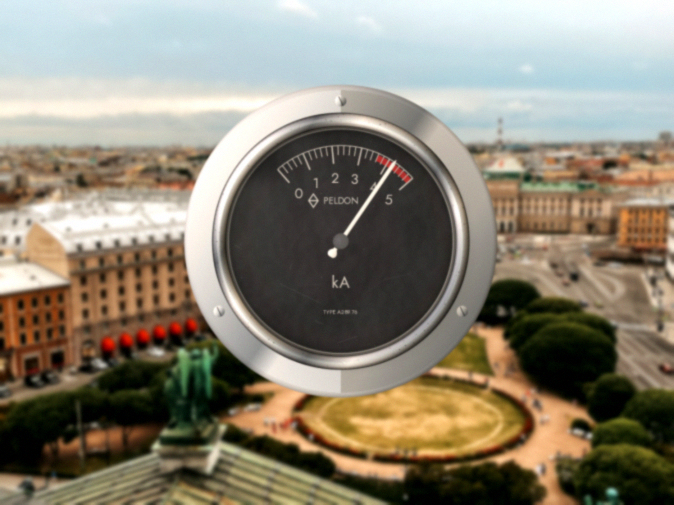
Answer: 4.2 kA
